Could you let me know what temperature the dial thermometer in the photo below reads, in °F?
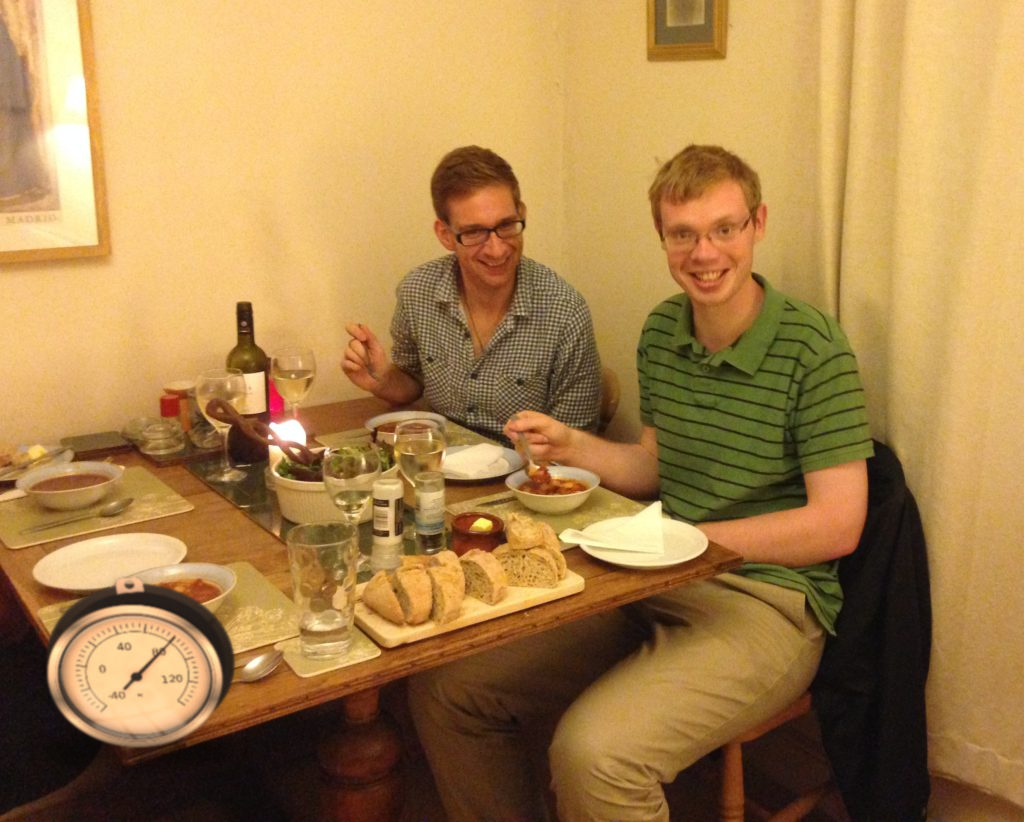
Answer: 80 °F
